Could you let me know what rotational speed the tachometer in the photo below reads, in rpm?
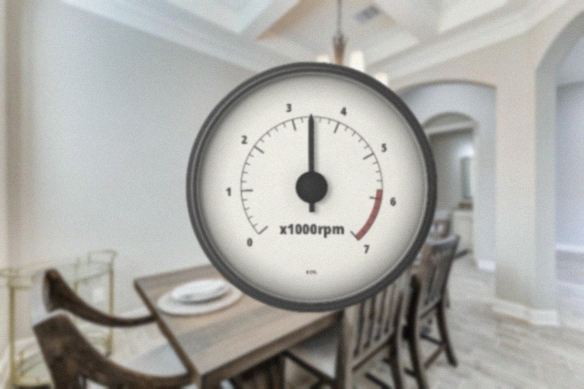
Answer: 3400 rpm
